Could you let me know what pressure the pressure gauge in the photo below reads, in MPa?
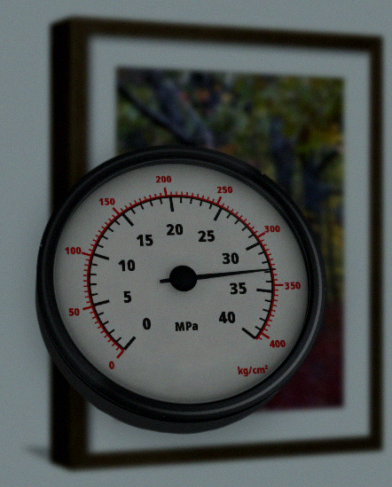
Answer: 33 MPa
